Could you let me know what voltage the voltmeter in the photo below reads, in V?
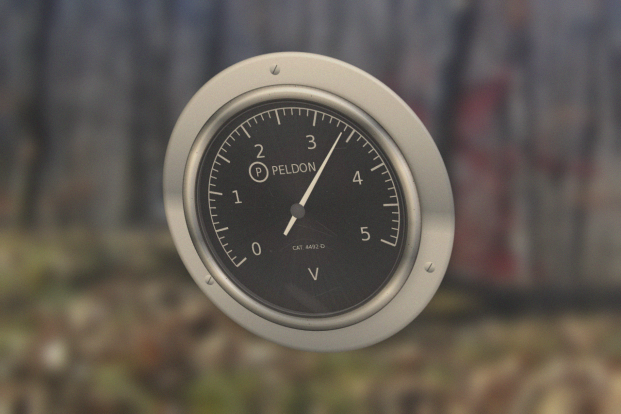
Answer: 3.4 V
